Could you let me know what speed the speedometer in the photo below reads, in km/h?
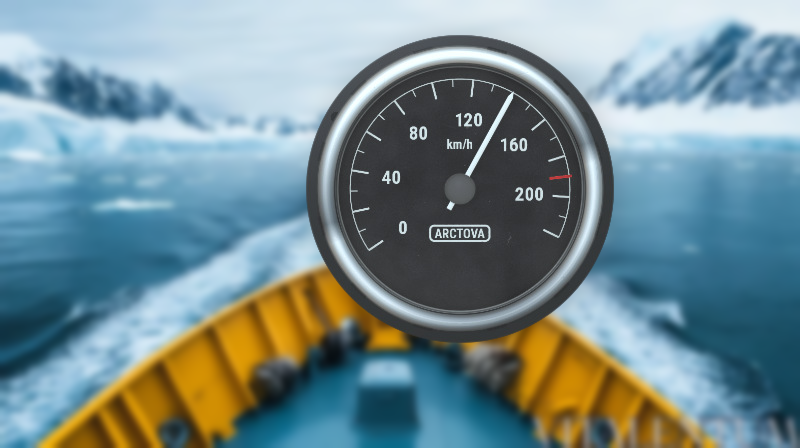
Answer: 140 km/h
